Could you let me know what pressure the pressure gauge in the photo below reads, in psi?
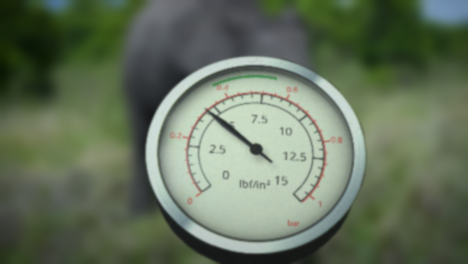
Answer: 4.5 psi
